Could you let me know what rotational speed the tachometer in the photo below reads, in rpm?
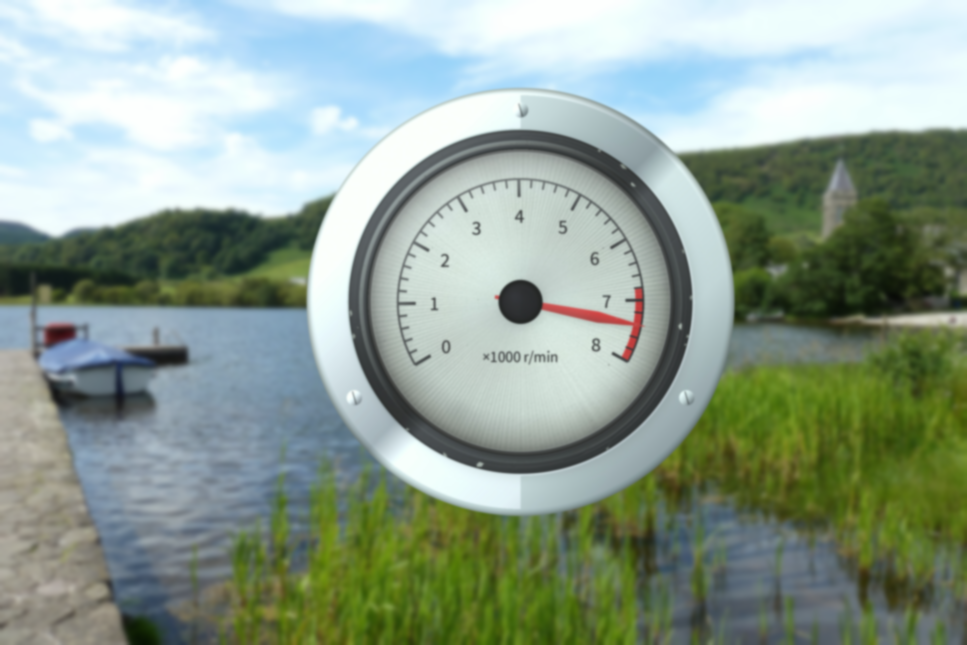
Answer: 7400 rpm
